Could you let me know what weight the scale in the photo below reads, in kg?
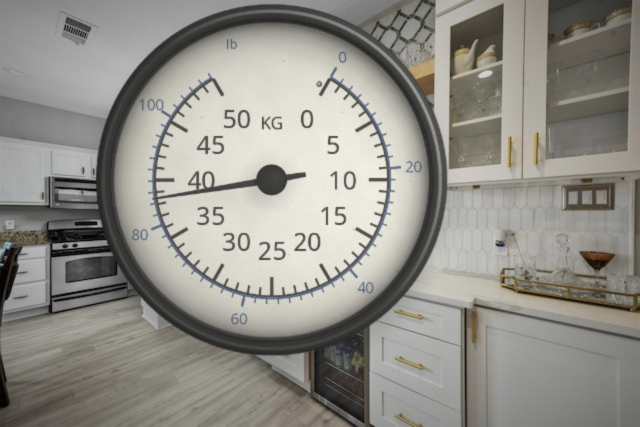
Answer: 38.5 kg
